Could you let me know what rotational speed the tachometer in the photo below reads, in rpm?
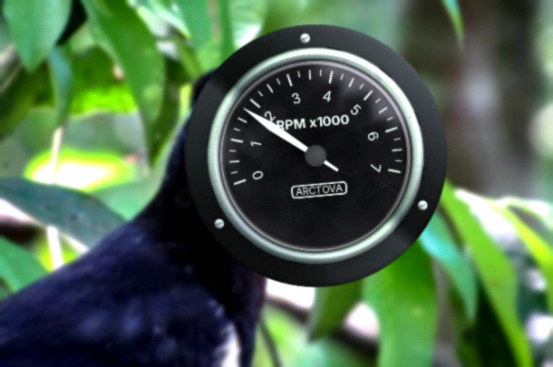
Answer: 1750 rpm
